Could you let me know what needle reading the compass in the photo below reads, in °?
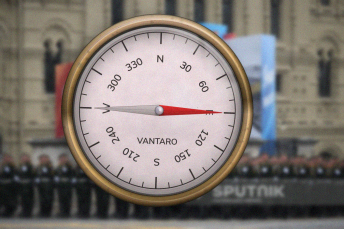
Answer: 90 °
